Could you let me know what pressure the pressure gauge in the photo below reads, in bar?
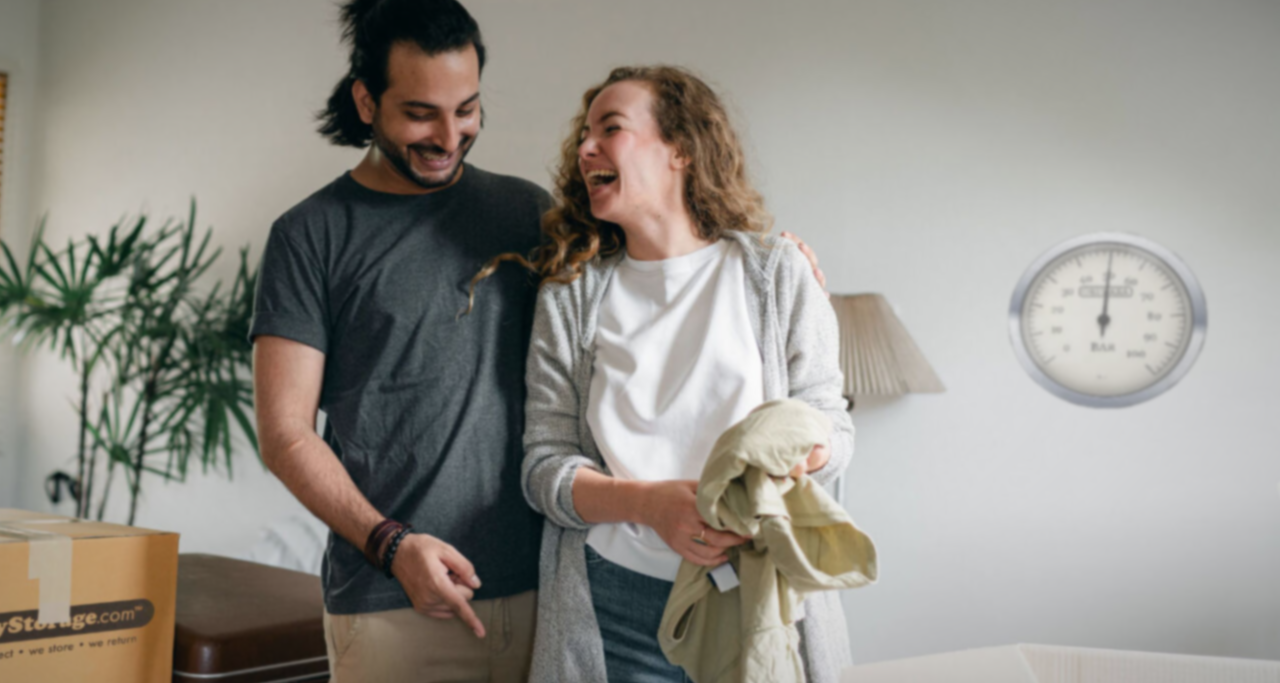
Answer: 50 bar
